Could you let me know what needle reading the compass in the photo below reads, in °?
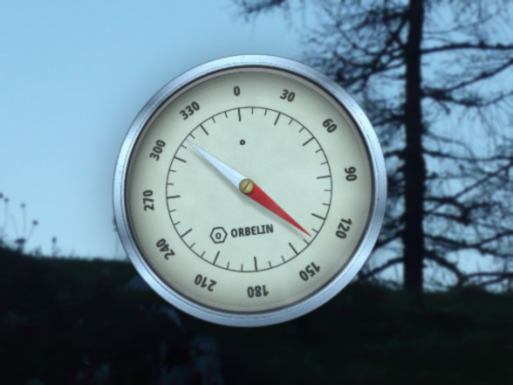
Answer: 135 °
